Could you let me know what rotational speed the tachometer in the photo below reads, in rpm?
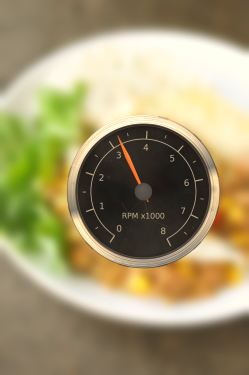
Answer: 3250 rpm
